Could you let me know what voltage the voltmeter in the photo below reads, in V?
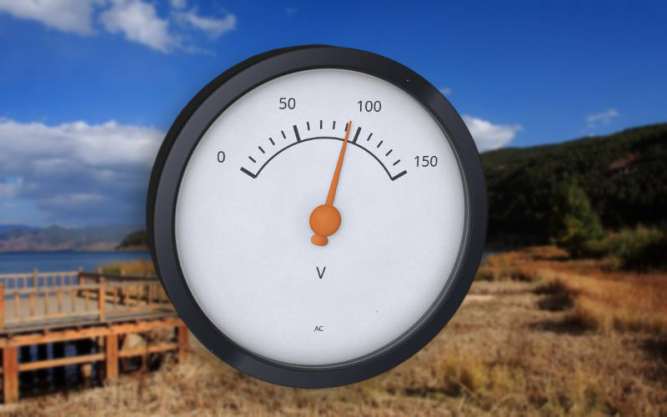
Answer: 90 V
